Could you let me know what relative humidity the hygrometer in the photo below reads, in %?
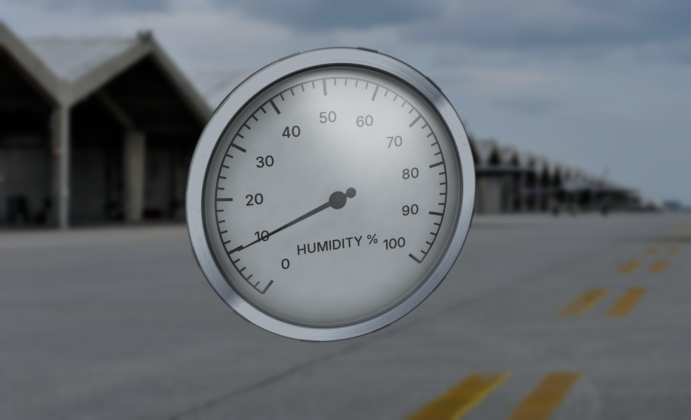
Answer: 10 %
